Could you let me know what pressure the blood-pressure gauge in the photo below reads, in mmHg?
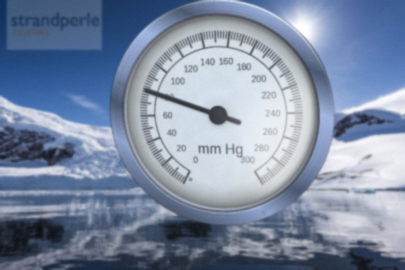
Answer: 80 mmHg
